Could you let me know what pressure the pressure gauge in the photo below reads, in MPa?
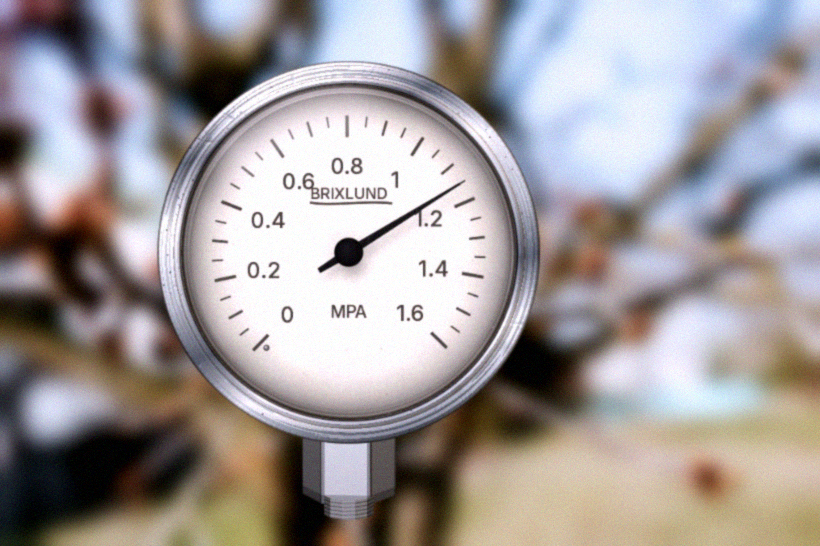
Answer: 1.15 MPa
